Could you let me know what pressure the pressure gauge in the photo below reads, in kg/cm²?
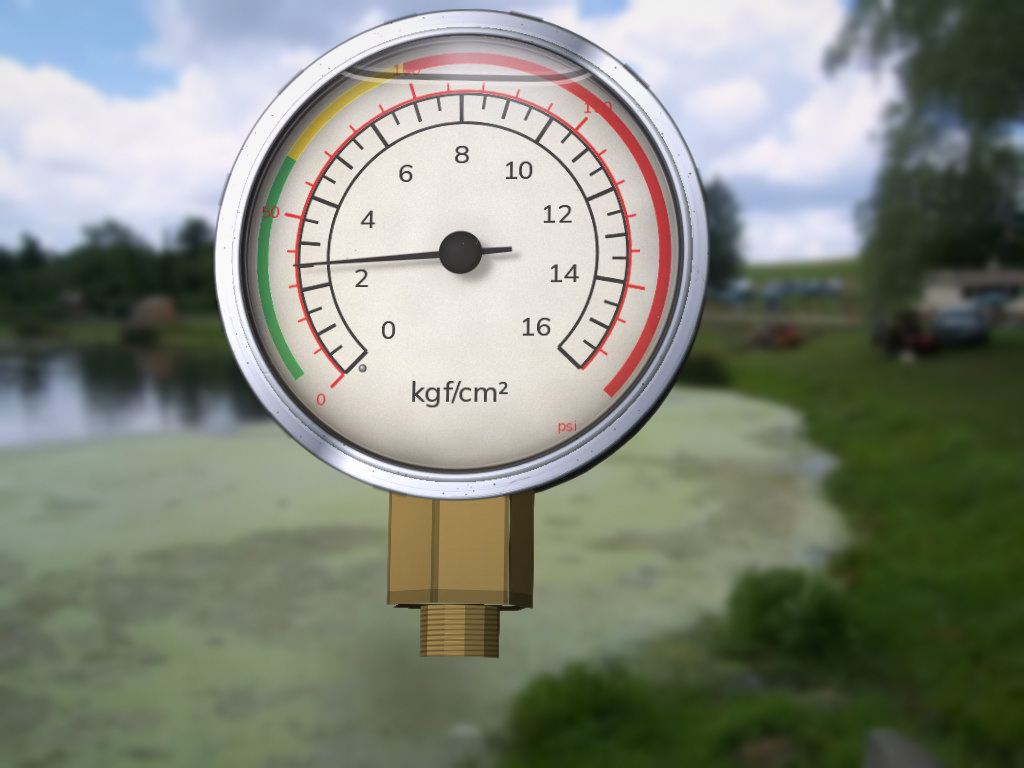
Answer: 2.5 kg/cm²
